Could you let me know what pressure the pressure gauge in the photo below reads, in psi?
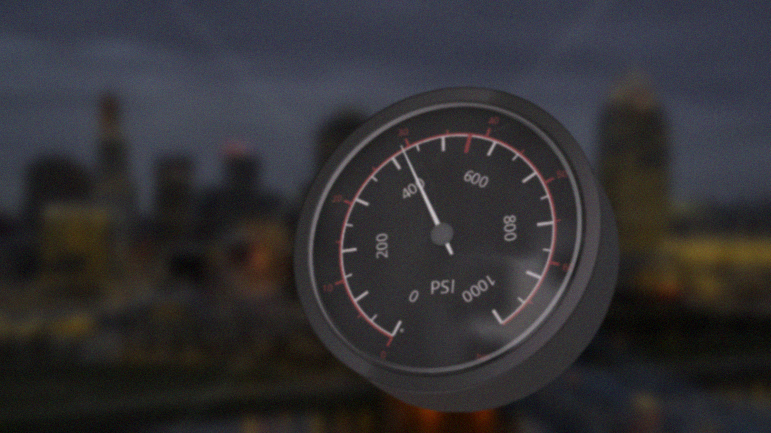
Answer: 425 psi
